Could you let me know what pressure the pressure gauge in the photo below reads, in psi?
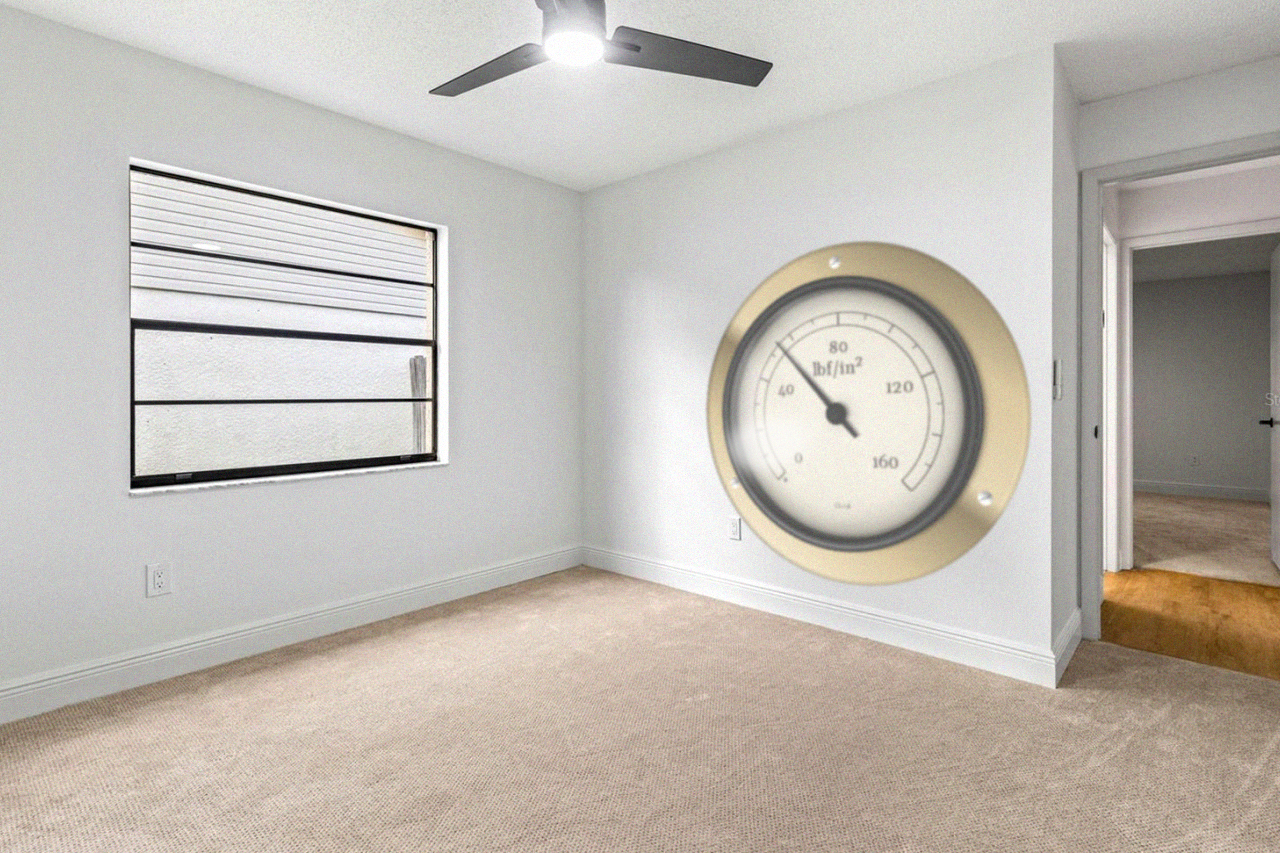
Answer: 55 psi
